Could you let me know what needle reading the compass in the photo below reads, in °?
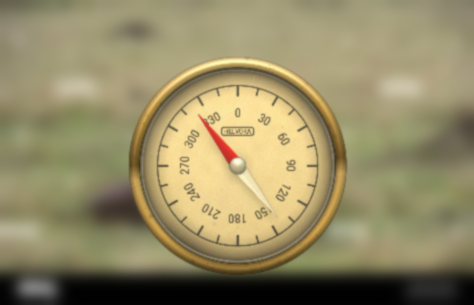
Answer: 322.5 °
